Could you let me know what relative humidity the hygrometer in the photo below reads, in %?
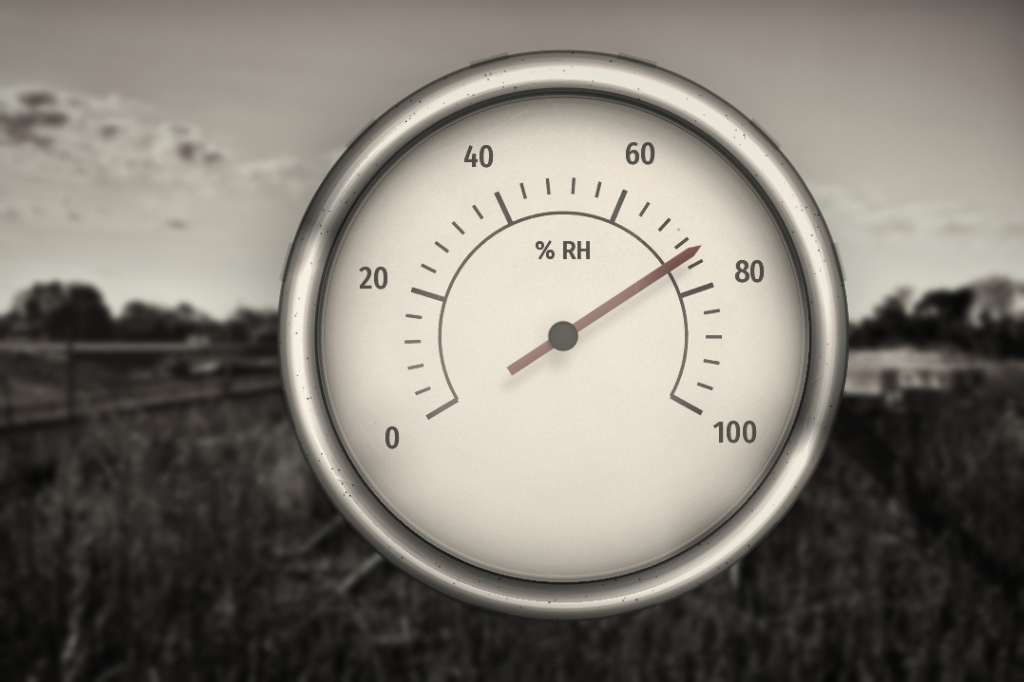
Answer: 74 %
